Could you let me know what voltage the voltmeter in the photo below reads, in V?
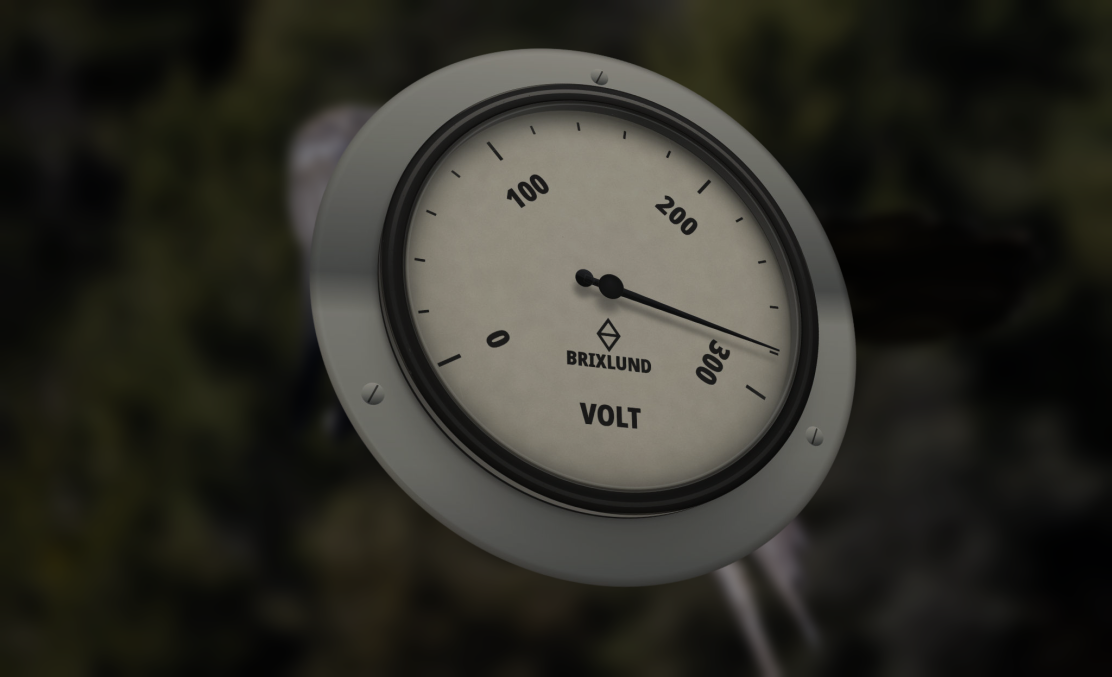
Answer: 280 V
